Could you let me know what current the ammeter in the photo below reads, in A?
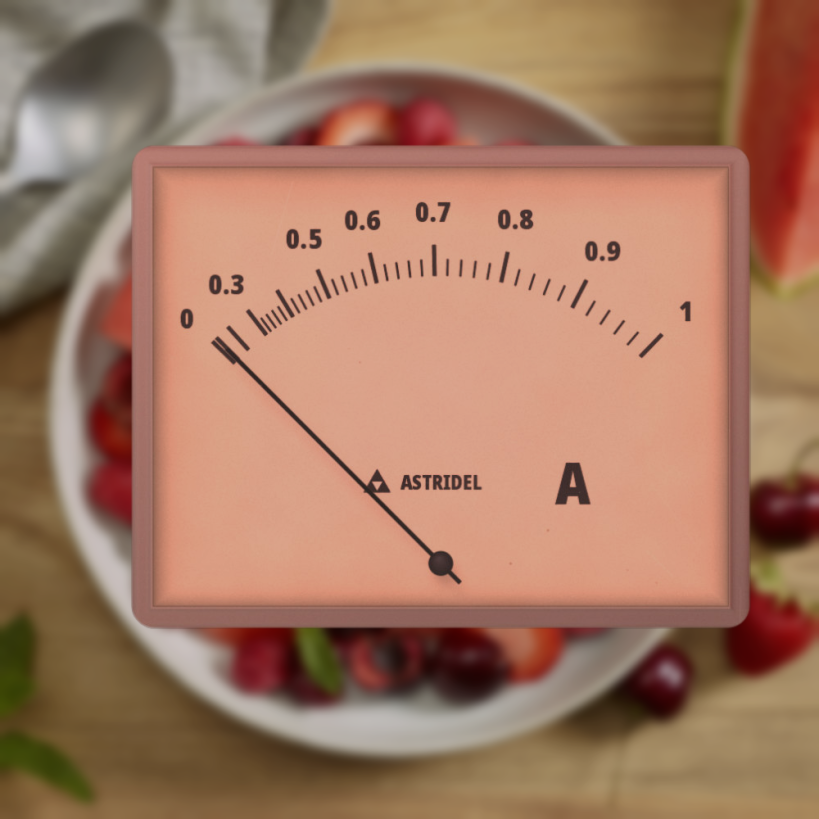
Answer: 0.1 A
